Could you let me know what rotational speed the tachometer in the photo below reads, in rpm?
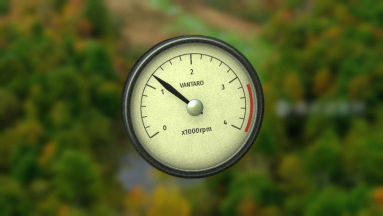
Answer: 1200 rpm
